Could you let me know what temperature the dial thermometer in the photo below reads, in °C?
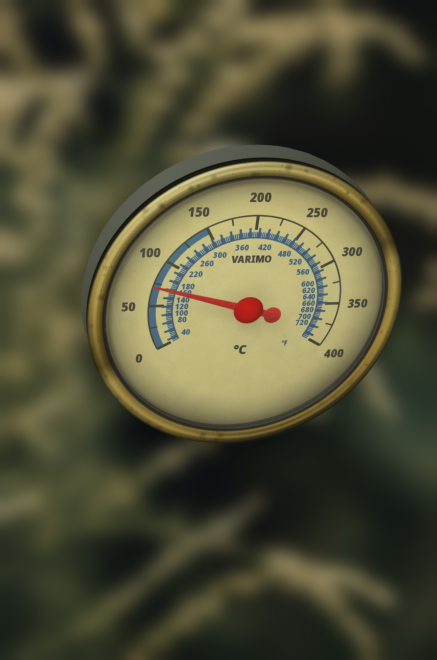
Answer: 75 °C
